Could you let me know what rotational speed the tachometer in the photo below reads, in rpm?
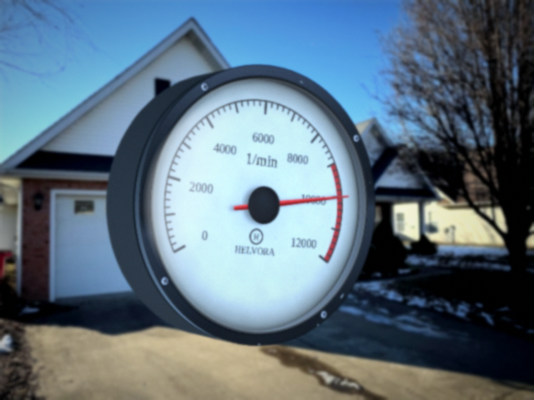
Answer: 10000 rpm
